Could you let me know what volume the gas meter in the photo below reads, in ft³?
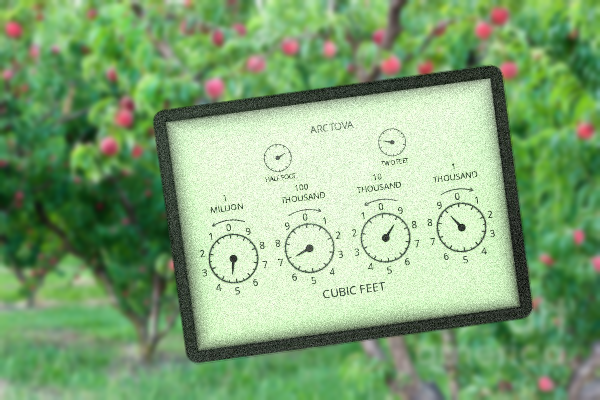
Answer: 468900 ft³
